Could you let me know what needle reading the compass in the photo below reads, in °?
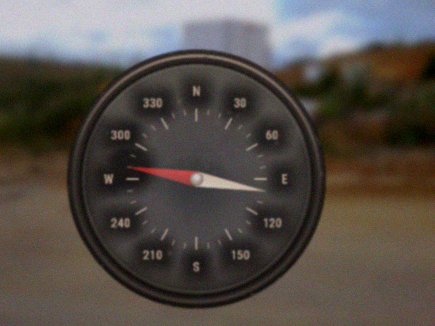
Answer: 280 °
